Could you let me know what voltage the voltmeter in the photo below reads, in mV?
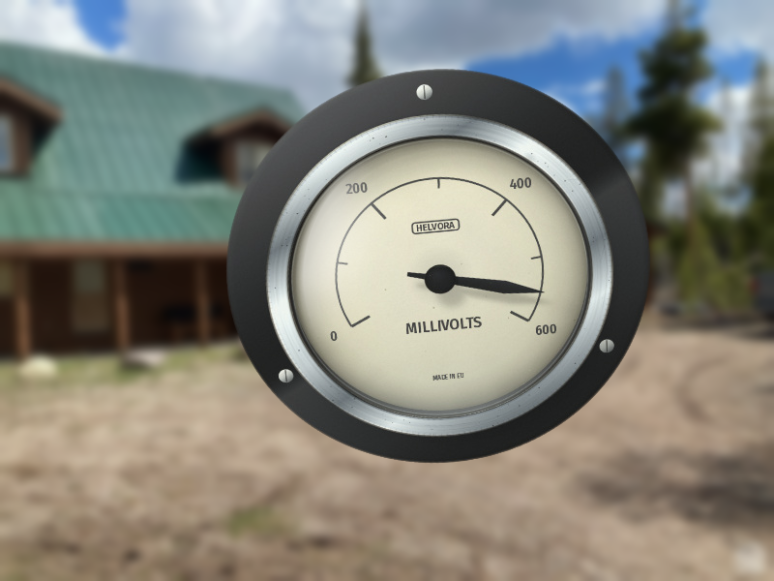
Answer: 550 mV
